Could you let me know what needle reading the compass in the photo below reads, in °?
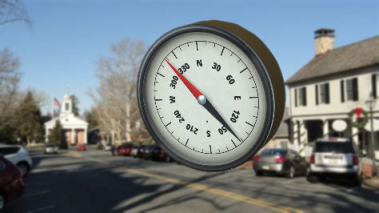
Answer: 320 °
